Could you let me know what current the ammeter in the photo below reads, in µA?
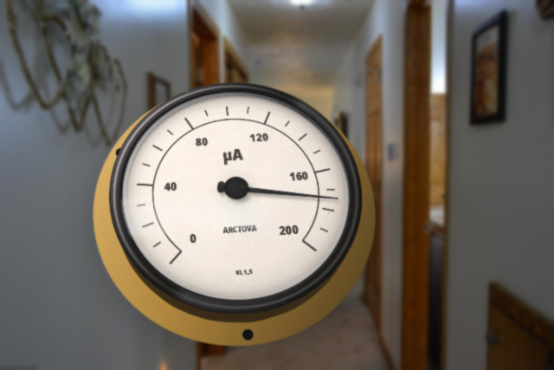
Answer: 175 µA
